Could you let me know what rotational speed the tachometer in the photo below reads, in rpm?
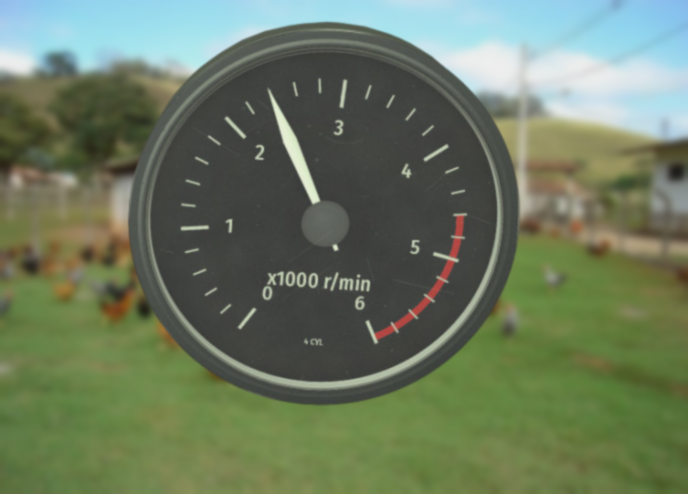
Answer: 2400 rpm
